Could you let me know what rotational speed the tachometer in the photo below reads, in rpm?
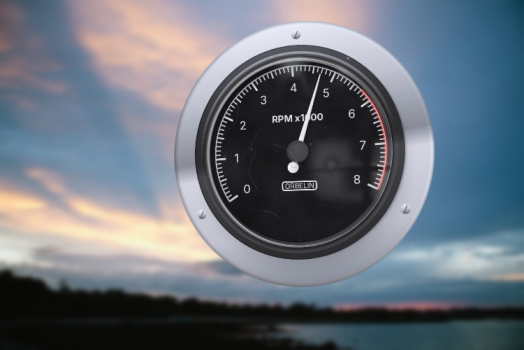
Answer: 4700 rpm
